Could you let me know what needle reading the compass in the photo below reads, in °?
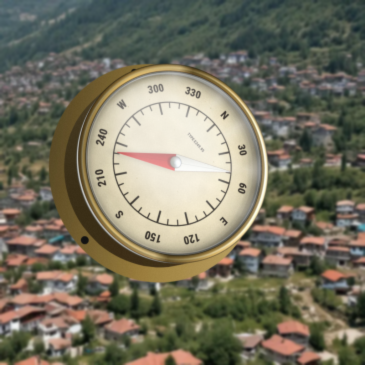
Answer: 230 °
